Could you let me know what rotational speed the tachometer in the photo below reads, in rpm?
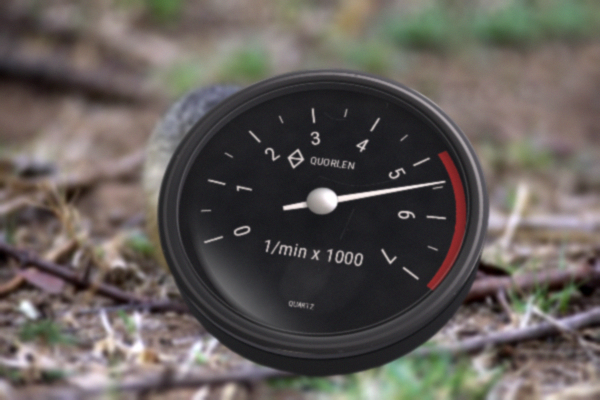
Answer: 5500 rpm
